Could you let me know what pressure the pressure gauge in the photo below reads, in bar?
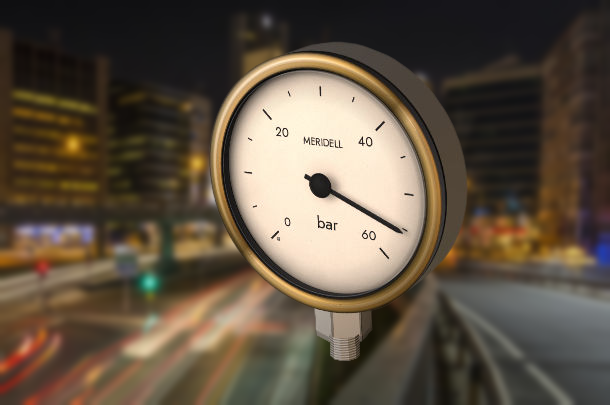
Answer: 55 bar
